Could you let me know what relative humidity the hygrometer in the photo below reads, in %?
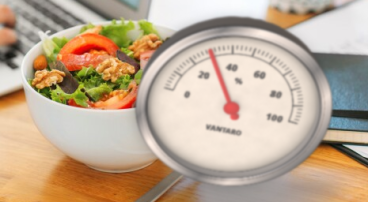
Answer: 30 %
